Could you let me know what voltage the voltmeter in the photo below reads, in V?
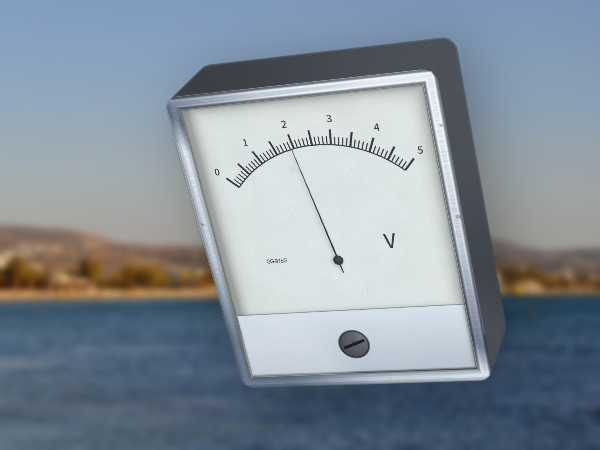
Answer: 2 V
